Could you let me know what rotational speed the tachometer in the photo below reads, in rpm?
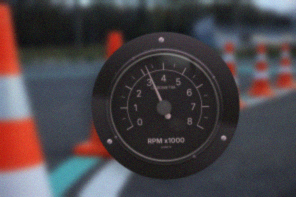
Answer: 3250 rpm
